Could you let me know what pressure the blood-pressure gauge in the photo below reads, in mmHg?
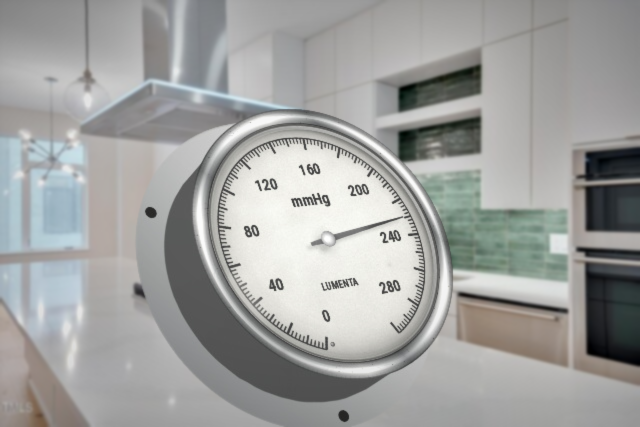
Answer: 230 mmHg
